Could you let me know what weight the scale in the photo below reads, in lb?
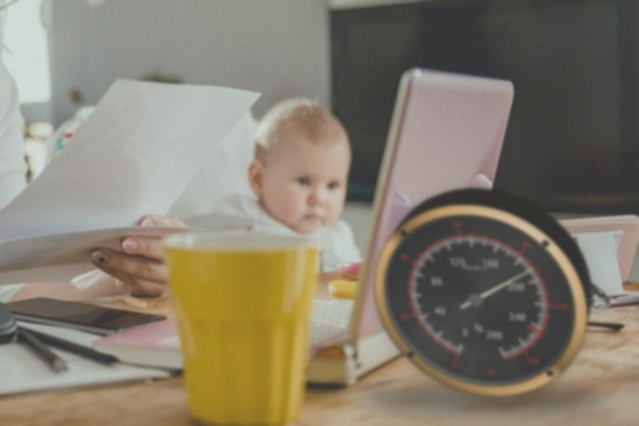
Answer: 190 lb
